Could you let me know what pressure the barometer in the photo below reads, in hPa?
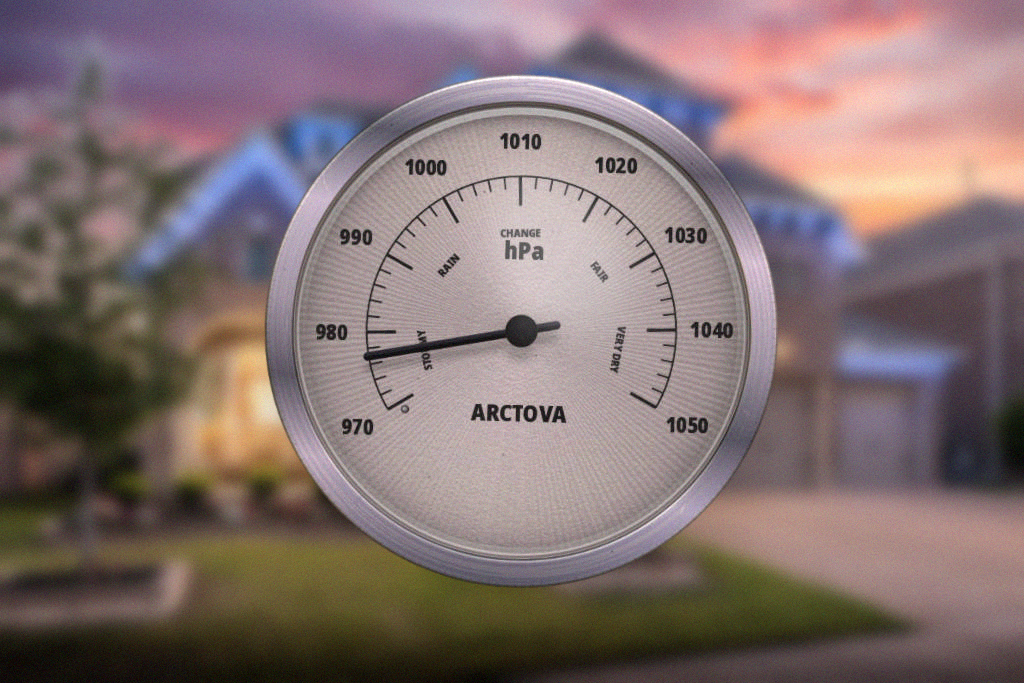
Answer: 977 hPa
